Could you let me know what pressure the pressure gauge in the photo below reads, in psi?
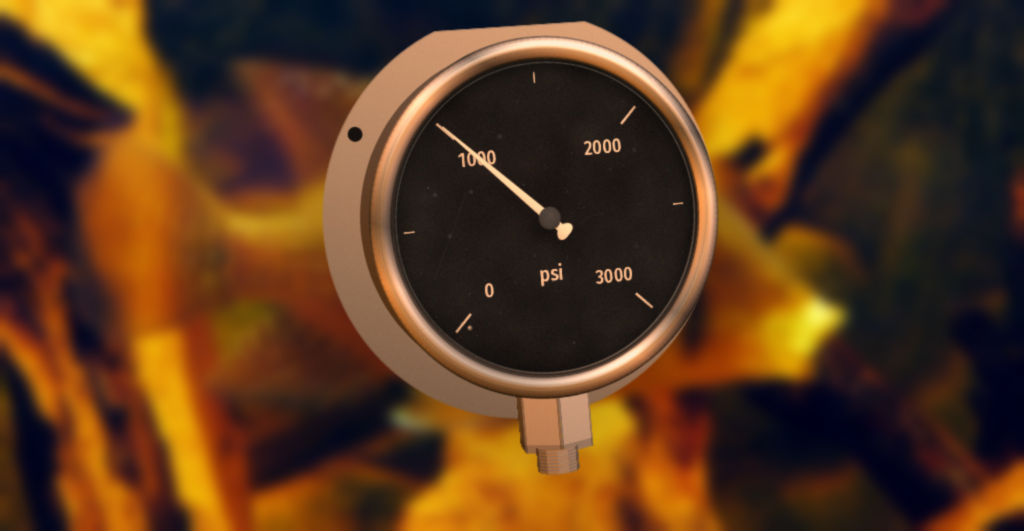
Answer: 1000 psi
